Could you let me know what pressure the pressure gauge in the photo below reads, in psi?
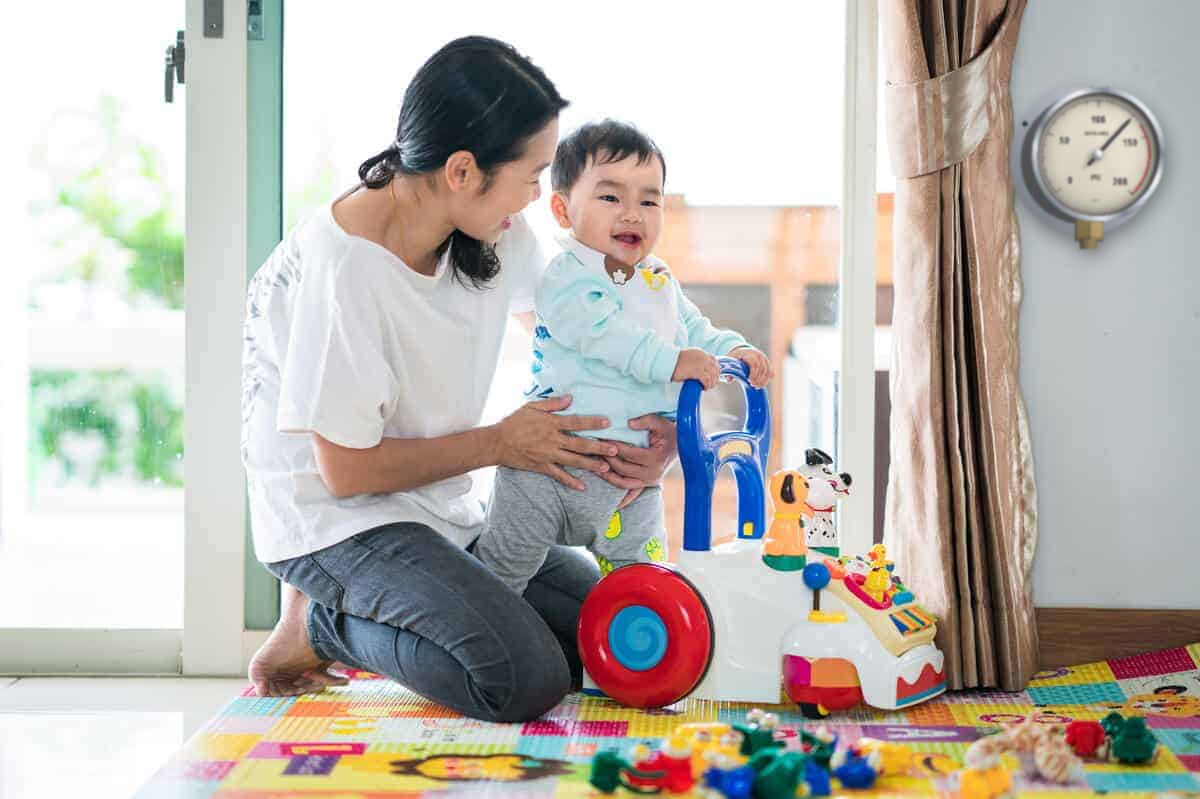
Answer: 130 psi
